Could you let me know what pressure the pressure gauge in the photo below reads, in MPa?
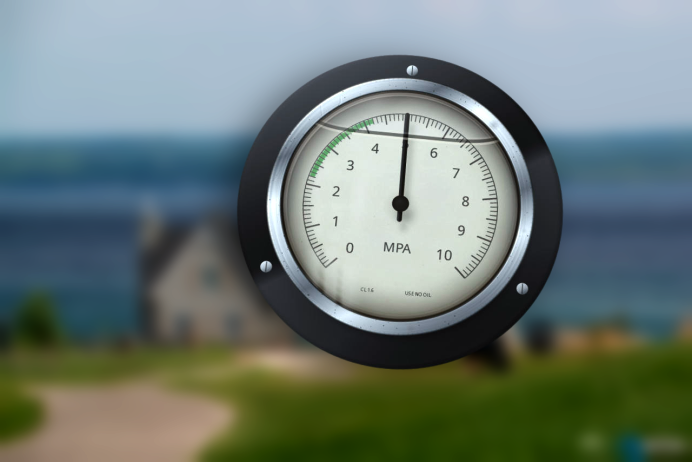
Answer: 5 MPa
